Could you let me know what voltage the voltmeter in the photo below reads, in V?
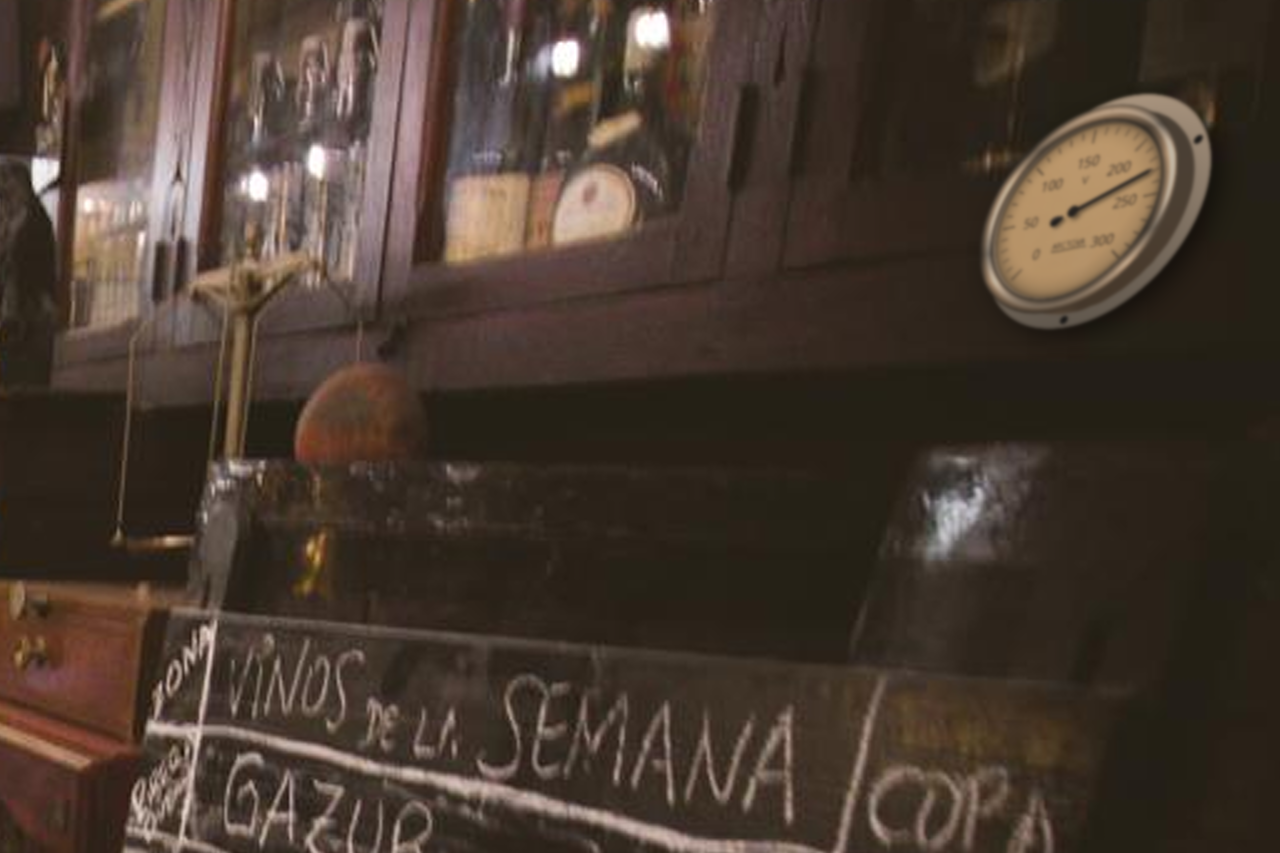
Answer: 230 V
